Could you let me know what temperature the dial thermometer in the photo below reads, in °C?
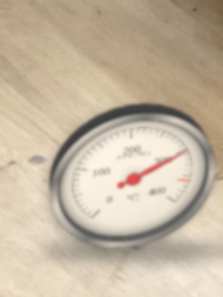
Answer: 300 °C
